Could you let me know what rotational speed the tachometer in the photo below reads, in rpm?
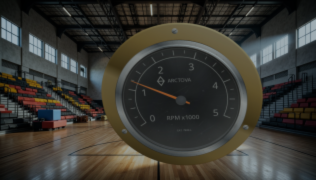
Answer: 1250 rpm
